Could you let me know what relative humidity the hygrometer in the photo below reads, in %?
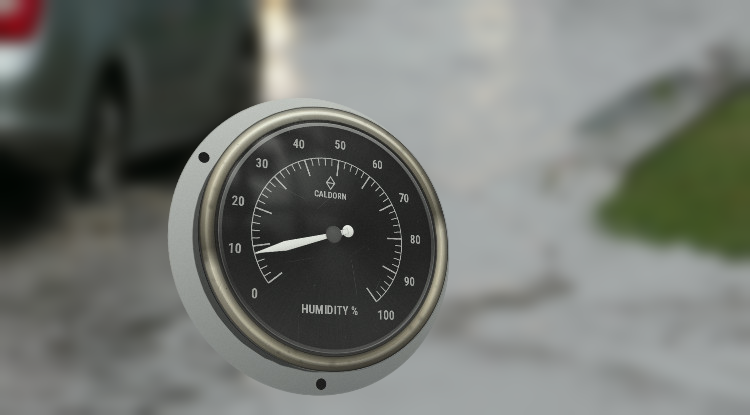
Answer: 8 %
